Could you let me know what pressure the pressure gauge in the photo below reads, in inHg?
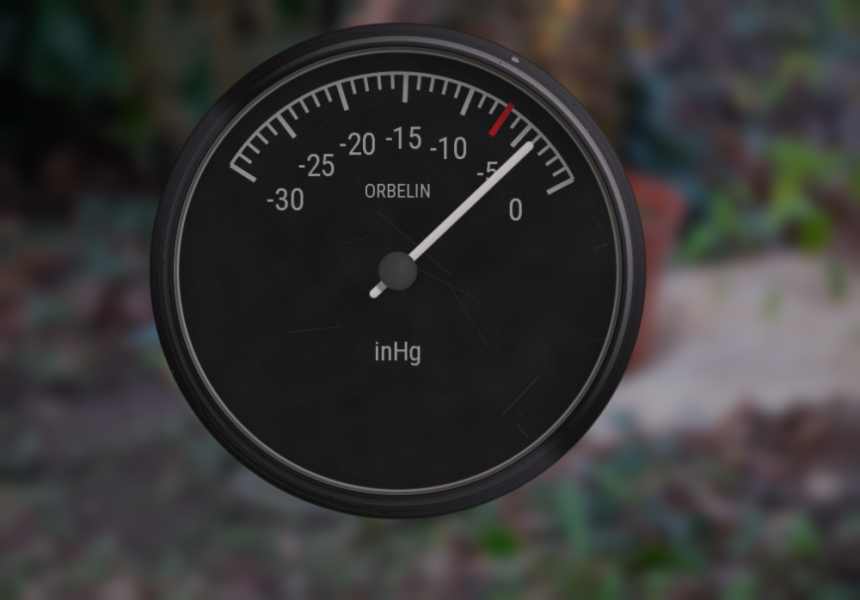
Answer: -4 inHg
